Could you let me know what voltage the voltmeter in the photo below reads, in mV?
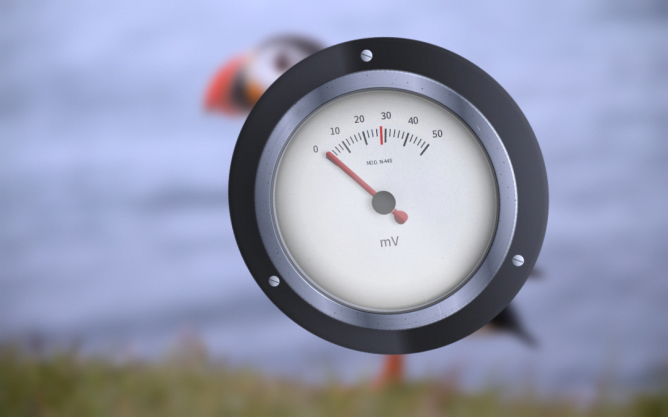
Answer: 2 mV
